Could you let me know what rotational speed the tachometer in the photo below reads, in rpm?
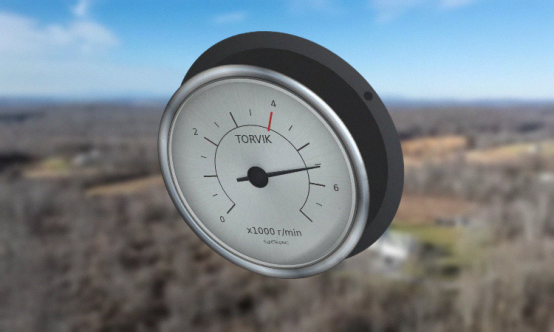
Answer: 5500 rpm
